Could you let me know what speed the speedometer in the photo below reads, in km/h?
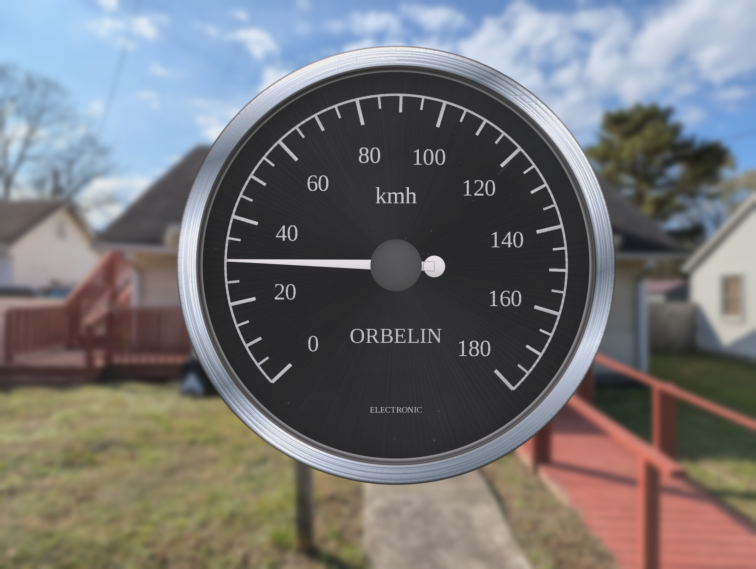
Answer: 30 km/h
